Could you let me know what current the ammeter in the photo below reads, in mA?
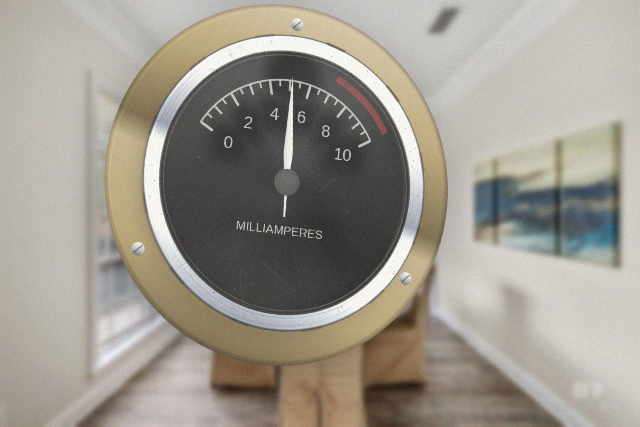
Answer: 5 mA
